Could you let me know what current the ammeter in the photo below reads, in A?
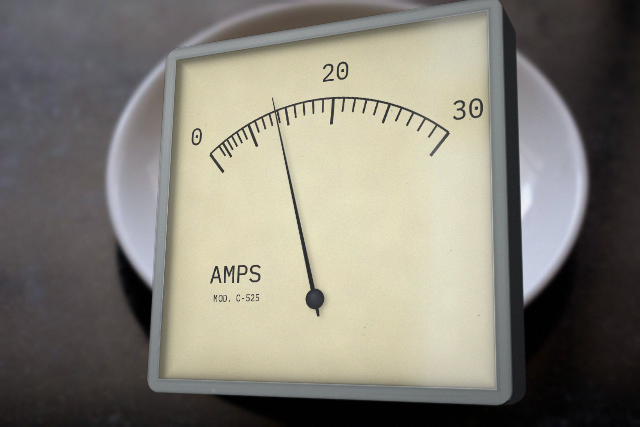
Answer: 14 A
